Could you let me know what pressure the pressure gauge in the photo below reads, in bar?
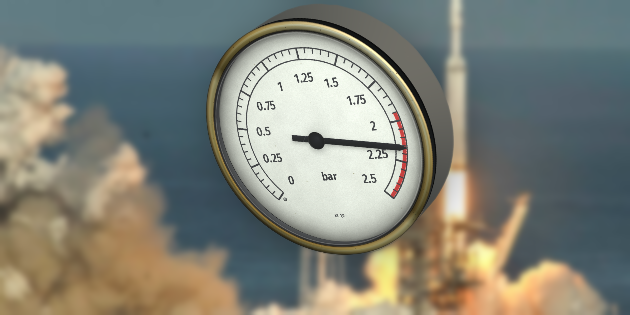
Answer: 2.15 bar
